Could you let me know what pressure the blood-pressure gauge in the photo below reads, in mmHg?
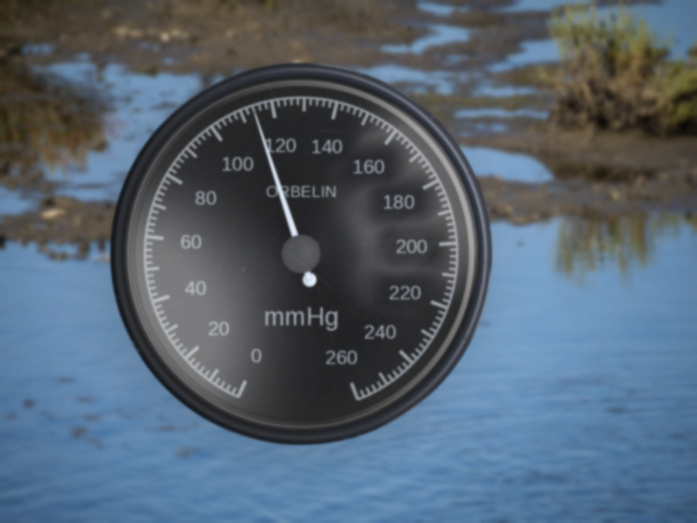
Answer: 114 mmHg
